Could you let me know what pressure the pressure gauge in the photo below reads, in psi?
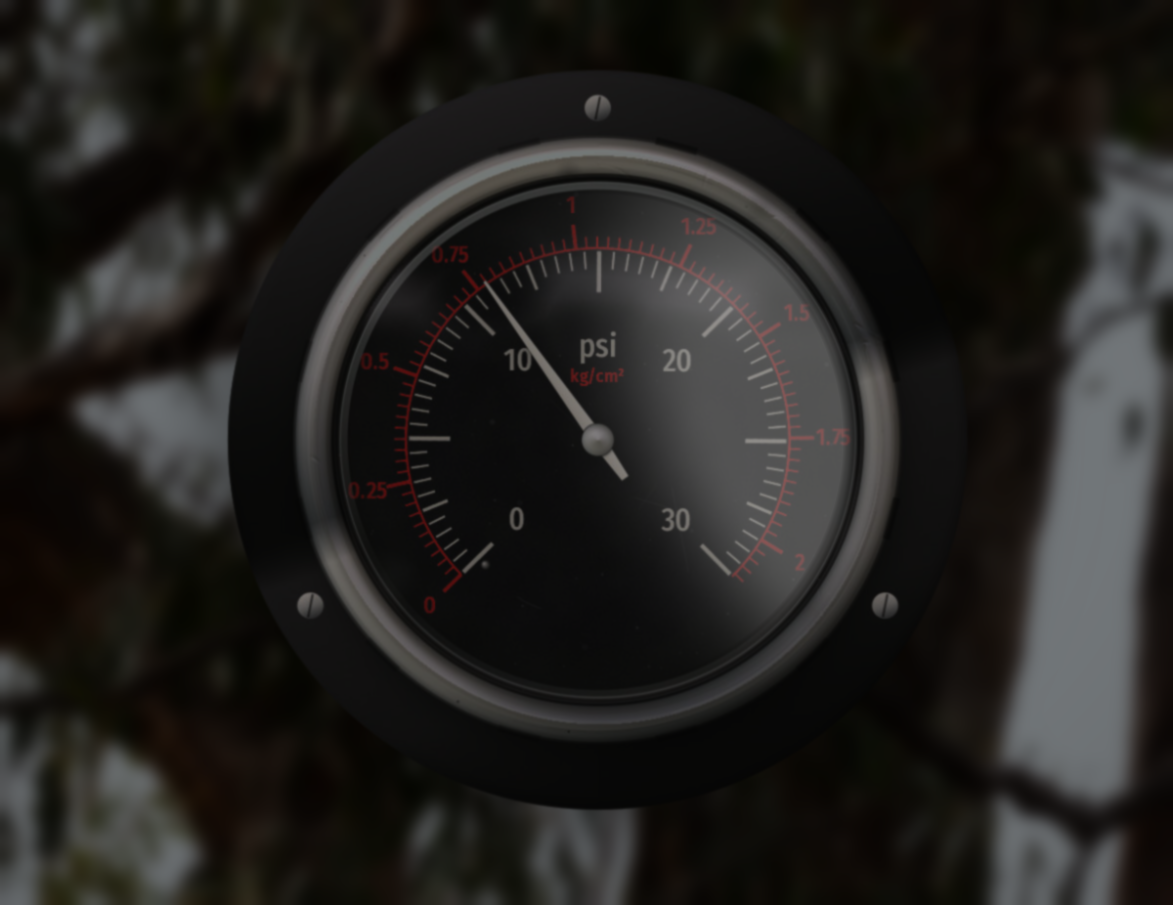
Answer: 11 psi
